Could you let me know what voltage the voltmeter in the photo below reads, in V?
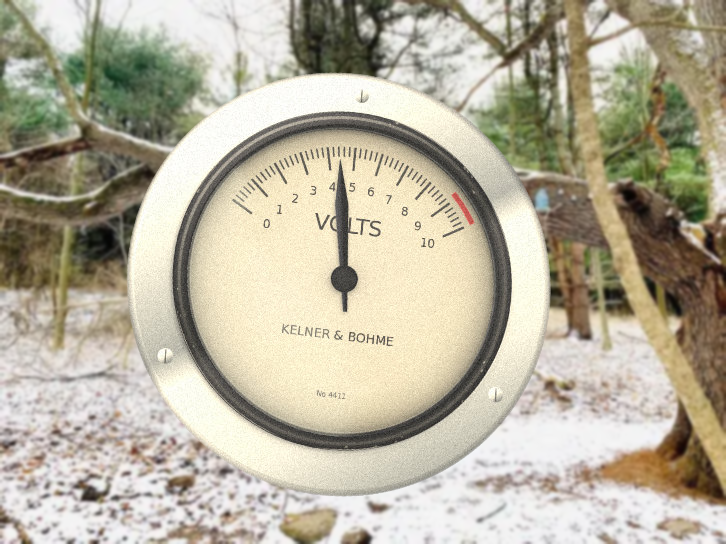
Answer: 4.4 V
